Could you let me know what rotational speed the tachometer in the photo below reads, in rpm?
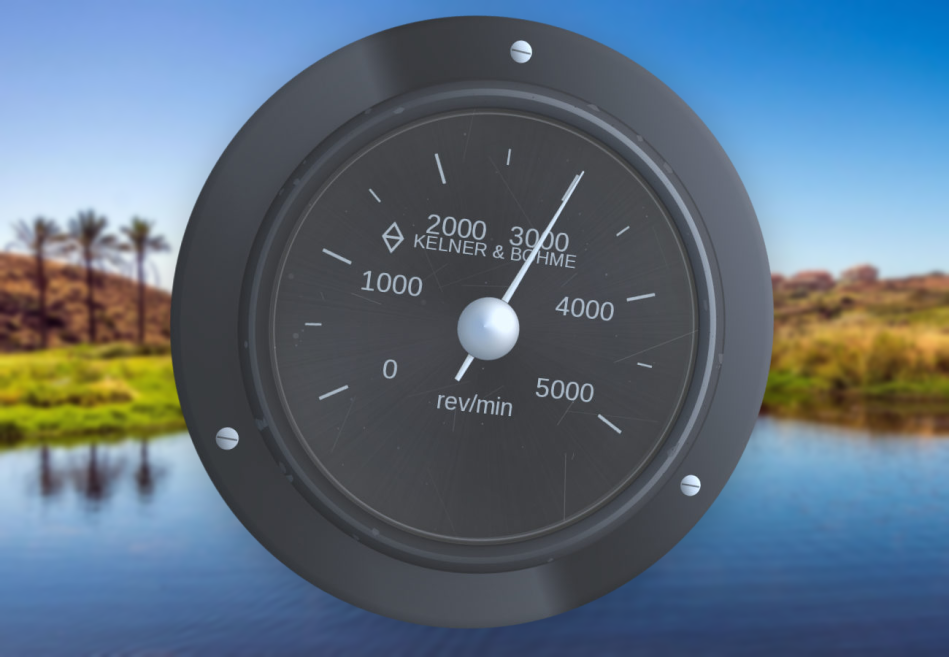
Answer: 3000 rpm
